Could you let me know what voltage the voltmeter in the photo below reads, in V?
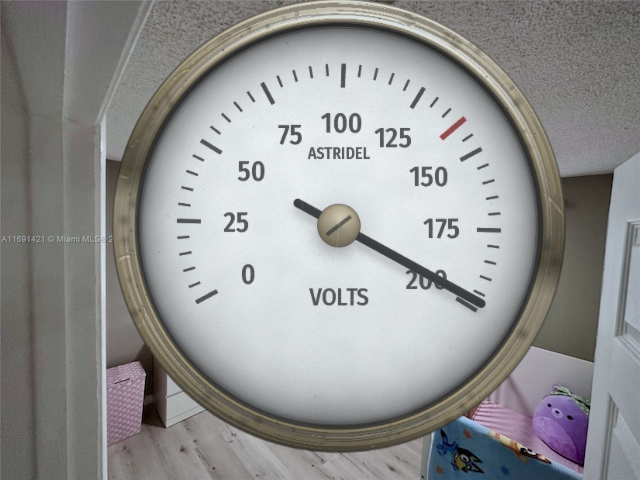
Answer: 197.5 V
